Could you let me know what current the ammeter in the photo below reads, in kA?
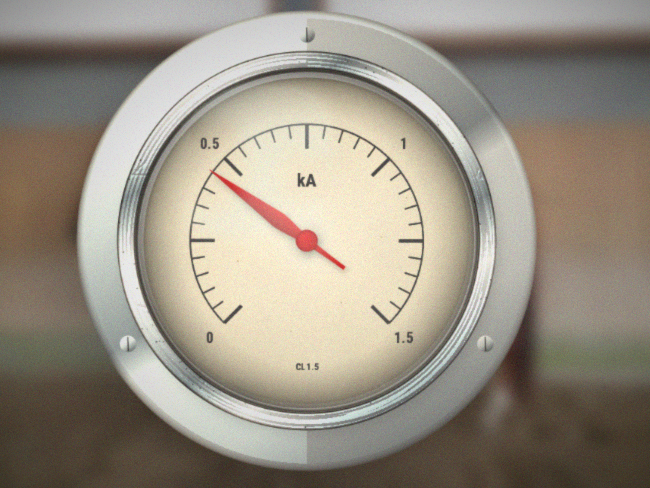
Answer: 0.45 kA
